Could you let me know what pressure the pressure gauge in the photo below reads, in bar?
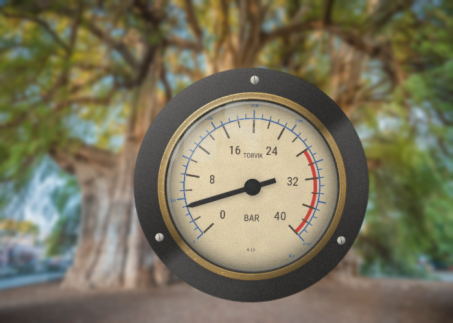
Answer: 4 bar
